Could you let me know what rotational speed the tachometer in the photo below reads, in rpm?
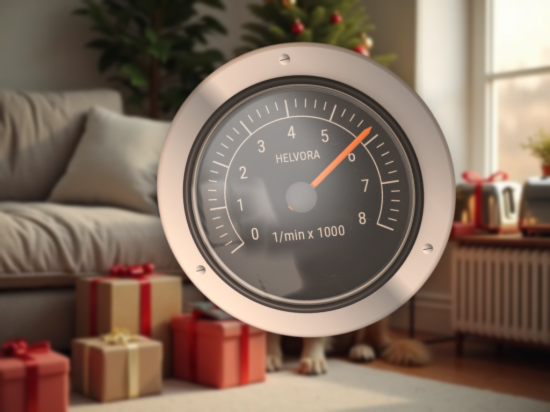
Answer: 5800 rpm
